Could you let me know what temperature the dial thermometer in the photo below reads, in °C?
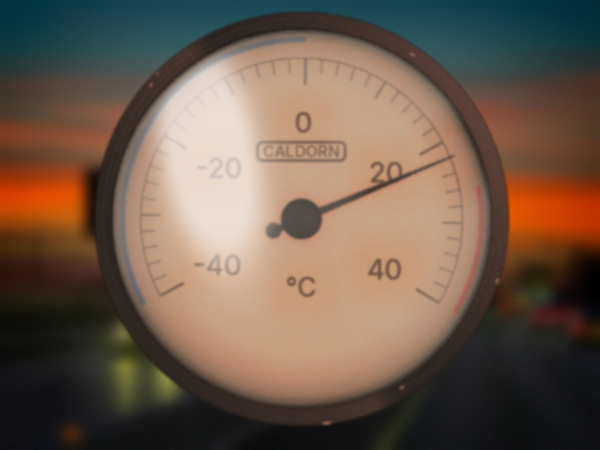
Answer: 22 °C
